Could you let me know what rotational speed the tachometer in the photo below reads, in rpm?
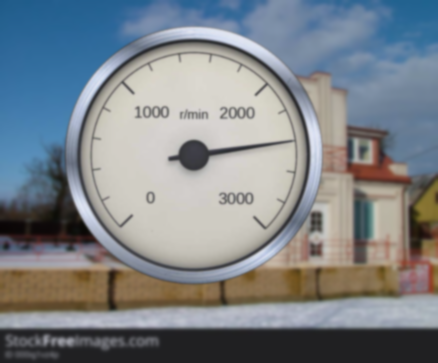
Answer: 2400 rpm
